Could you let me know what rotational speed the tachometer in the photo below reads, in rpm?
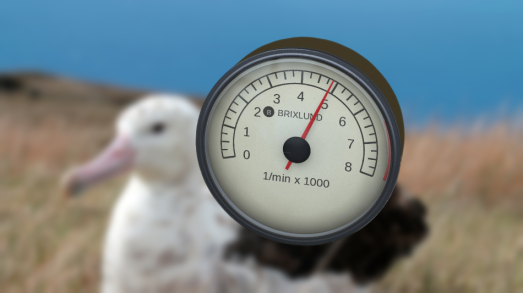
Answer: 4875 rpm
